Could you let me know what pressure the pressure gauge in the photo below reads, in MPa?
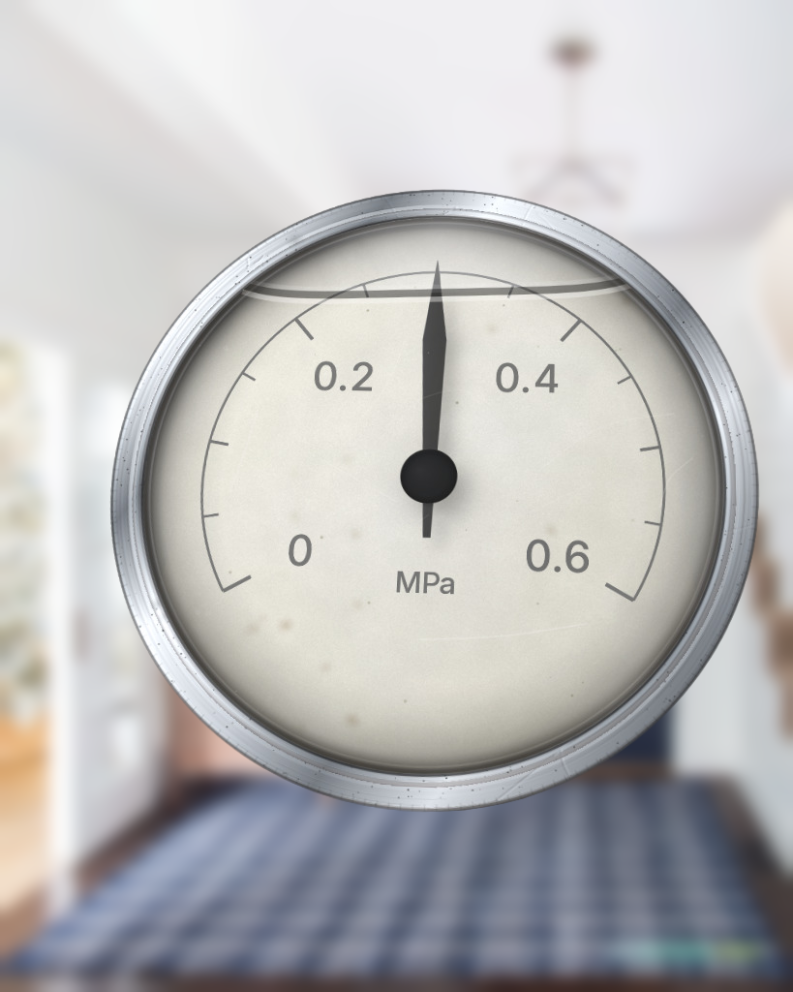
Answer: 0.3 MPa
